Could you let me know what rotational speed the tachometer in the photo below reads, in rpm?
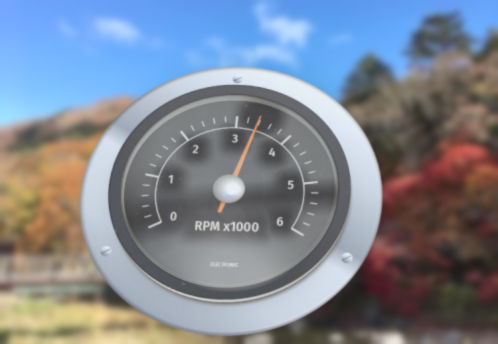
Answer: 3400 rpm
